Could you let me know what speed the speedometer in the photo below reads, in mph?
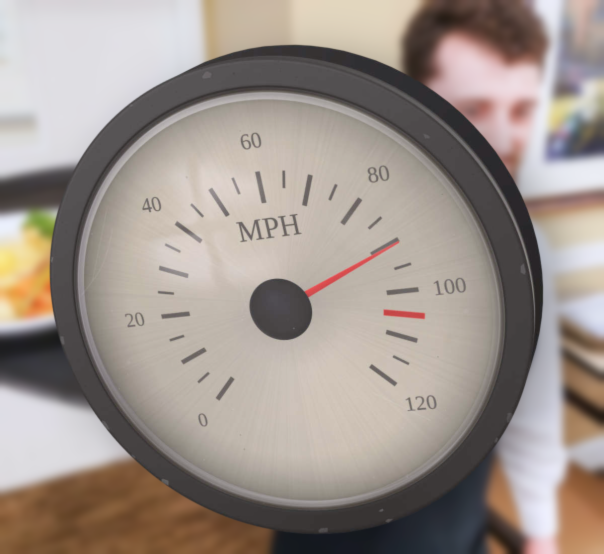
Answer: 90 mph
